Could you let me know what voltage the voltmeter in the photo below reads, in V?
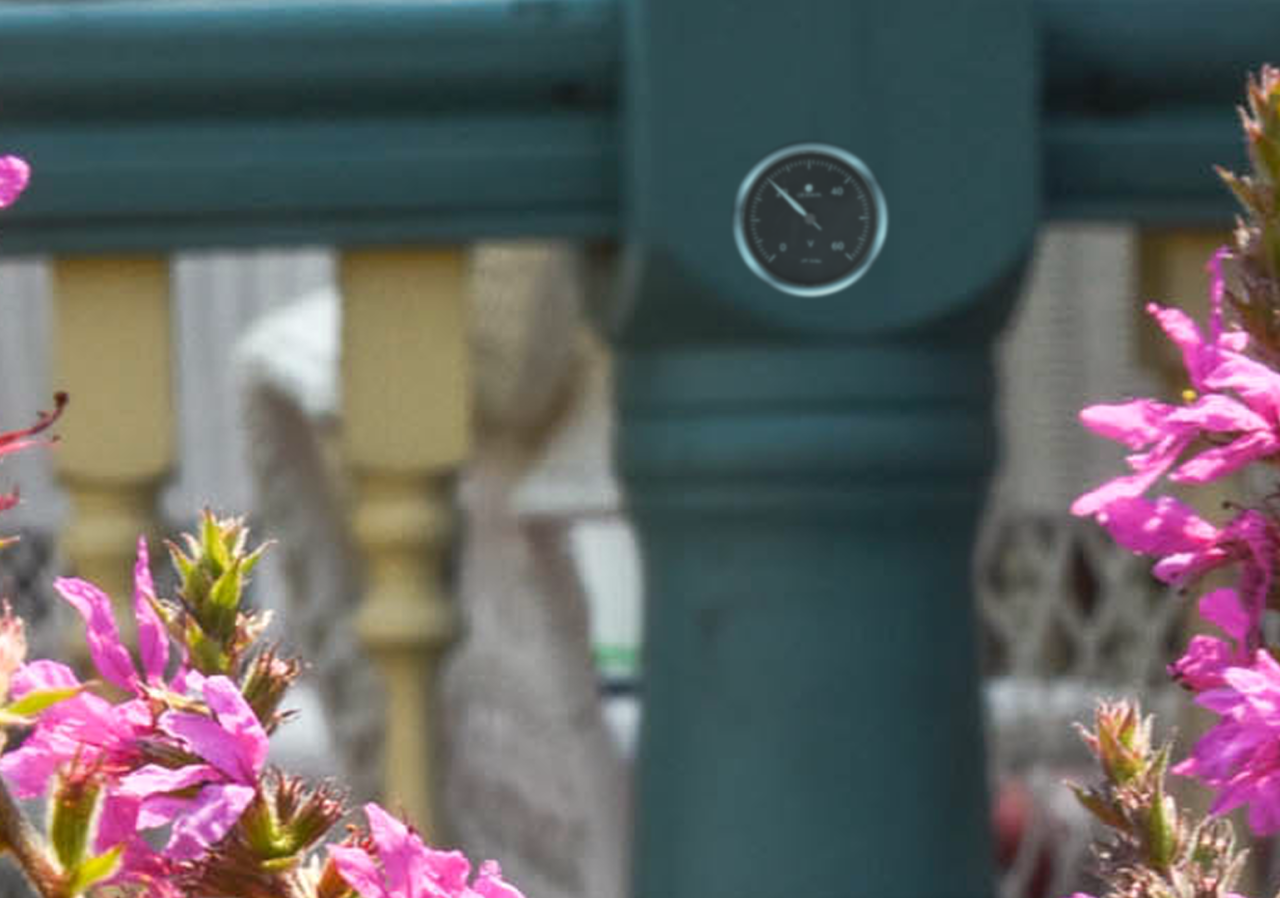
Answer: 20 V
